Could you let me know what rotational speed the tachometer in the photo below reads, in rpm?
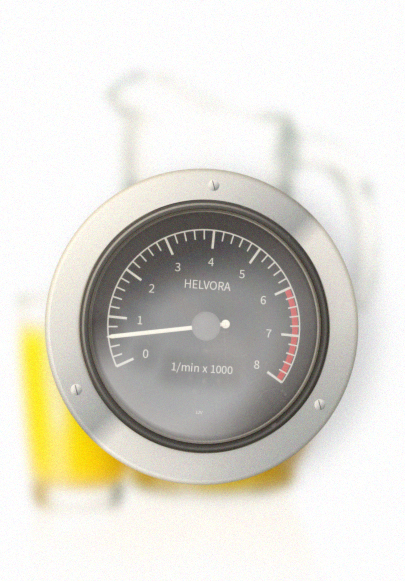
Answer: 600 rpm
